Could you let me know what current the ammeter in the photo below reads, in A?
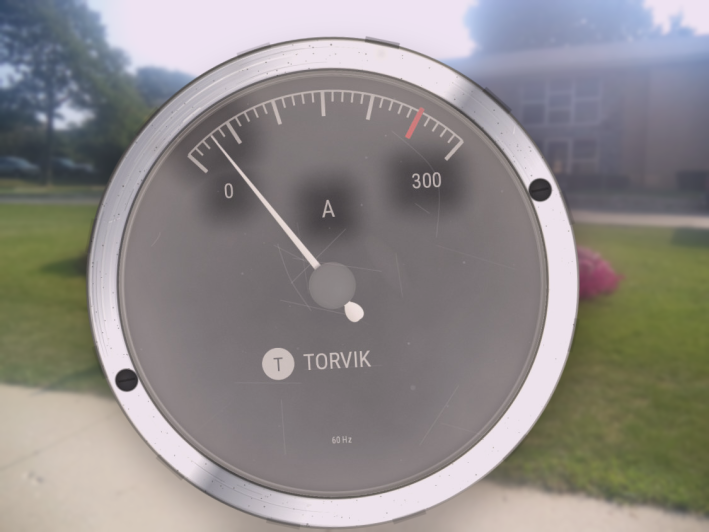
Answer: 30 A
